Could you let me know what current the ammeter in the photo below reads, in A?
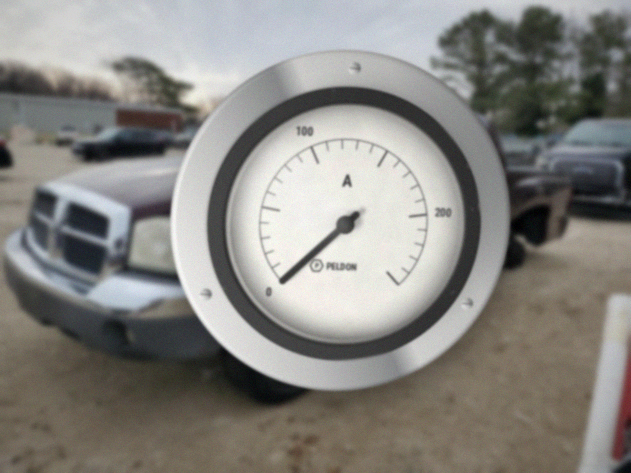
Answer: 0 A
